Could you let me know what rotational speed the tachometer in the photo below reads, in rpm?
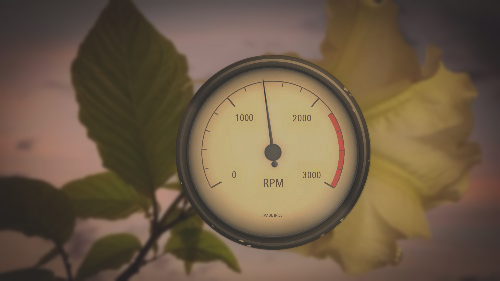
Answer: 1400 rpm
